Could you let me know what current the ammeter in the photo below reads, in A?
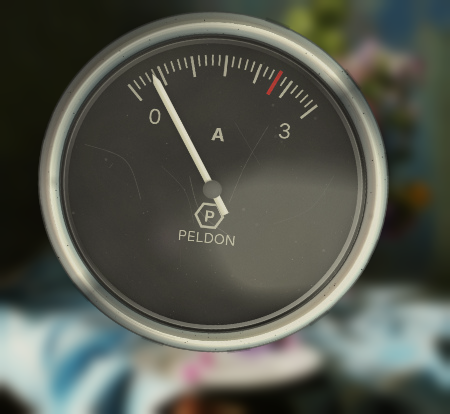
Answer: 0.4 A
